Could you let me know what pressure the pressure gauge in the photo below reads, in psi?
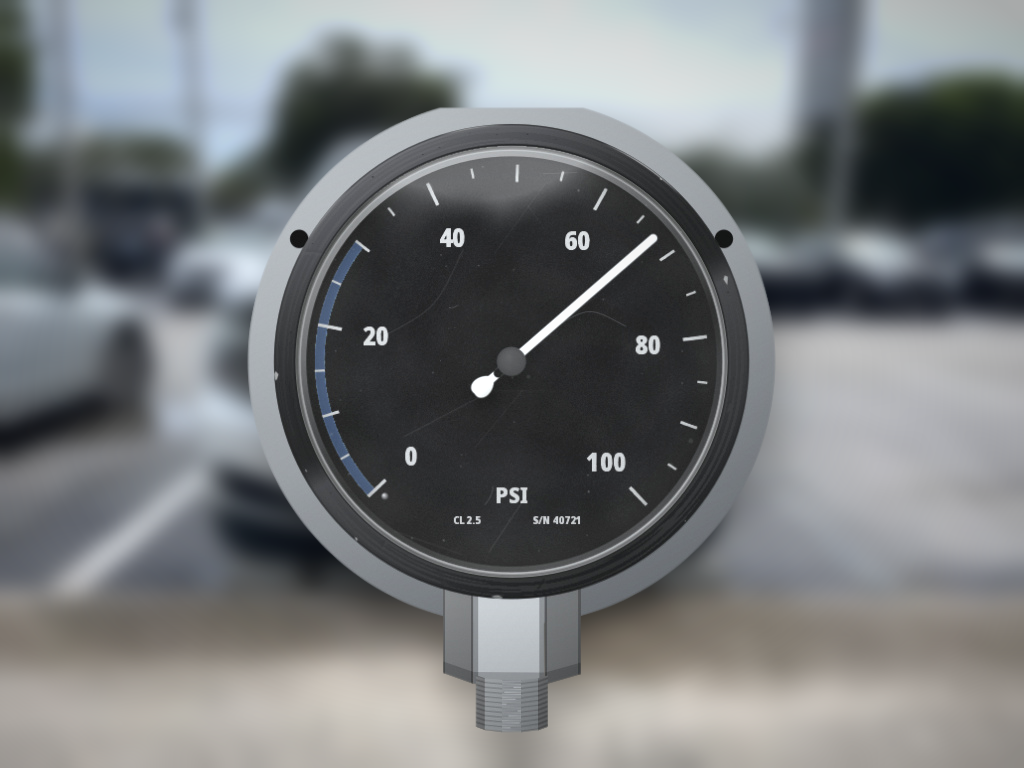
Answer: 67.5 psi
